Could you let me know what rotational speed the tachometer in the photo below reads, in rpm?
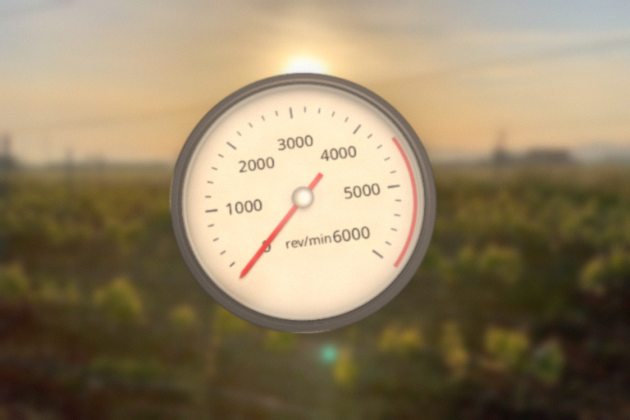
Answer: 0 rpm
